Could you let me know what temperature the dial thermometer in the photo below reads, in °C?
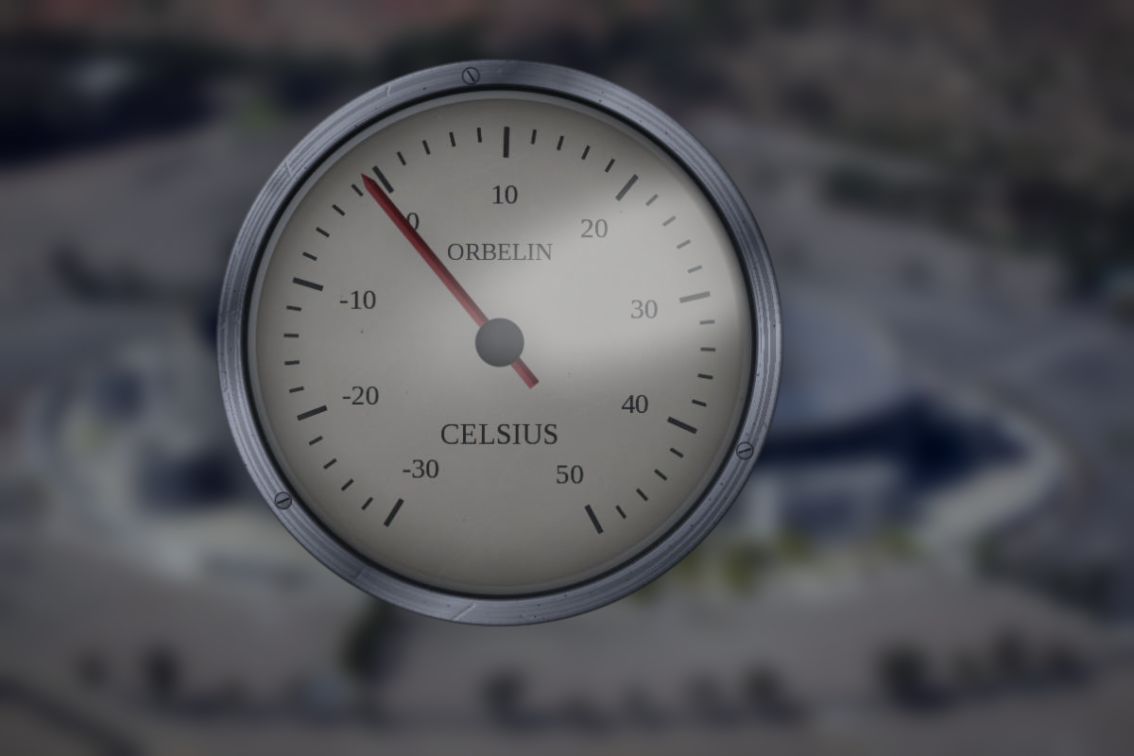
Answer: -1 °C
